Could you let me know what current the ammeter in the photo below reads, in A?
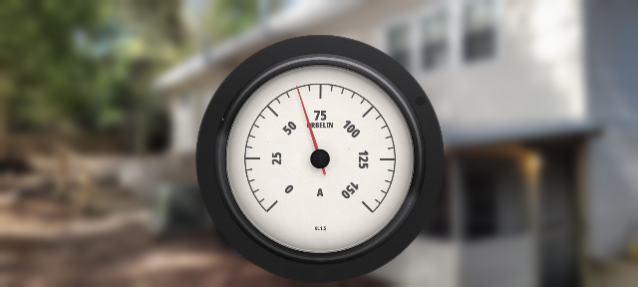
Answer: 65 A
